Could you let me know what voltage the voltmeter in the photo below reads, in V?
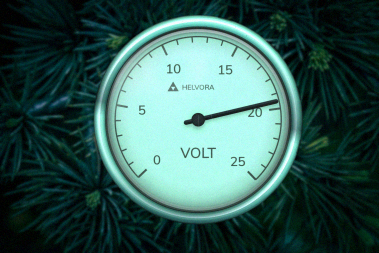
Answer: 19.5 V
